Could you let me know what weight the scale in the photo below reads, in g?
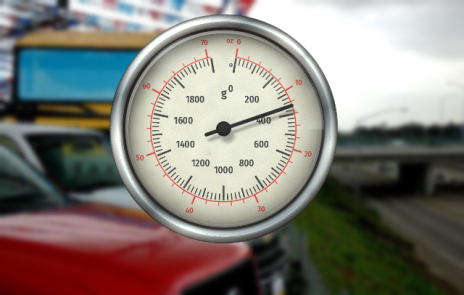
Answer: 360 g
